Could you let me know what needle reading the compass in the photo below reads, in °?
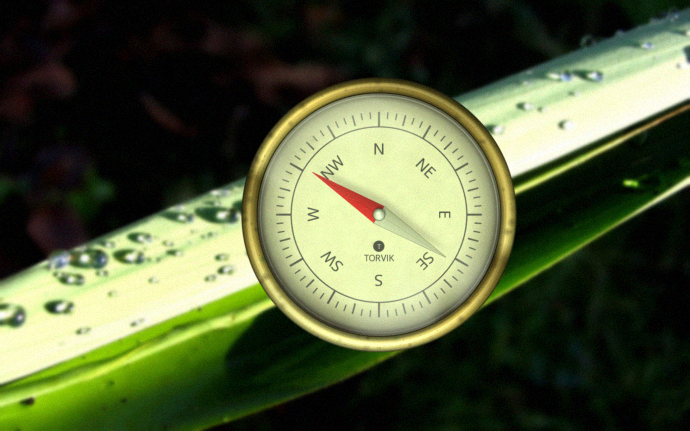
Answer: 302.5 °
